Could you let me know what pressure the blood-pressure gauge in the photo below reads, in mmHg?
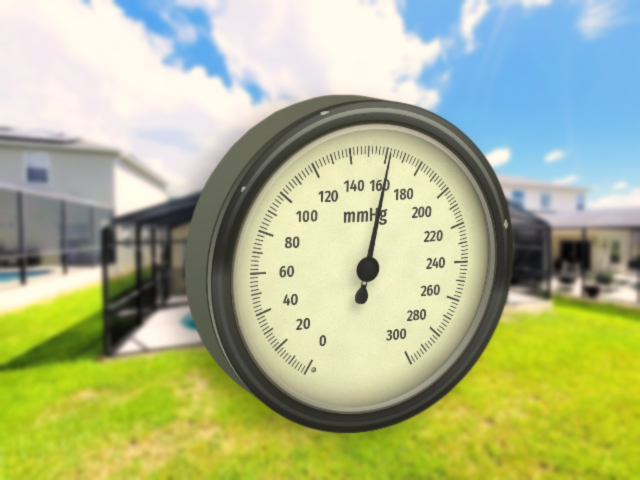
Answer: 160 mmHg
